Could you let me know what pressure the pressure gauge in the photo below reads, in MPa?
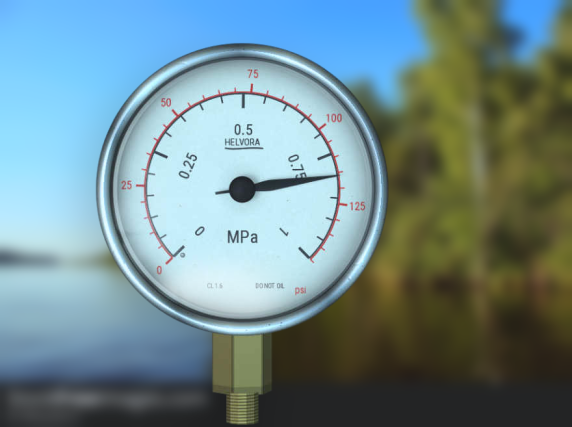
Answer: 0.8 MPa
